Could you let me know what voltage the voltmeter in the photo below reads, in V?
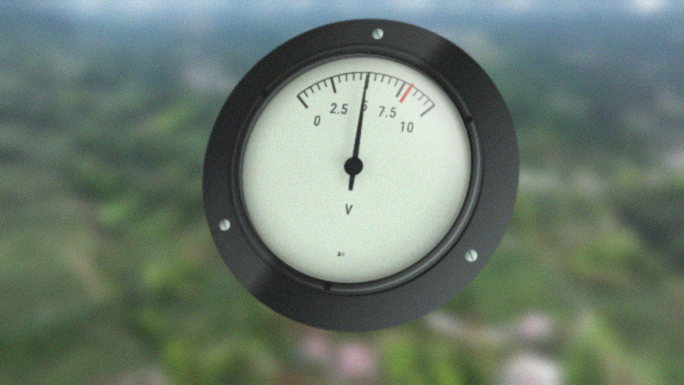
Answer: 5 V
